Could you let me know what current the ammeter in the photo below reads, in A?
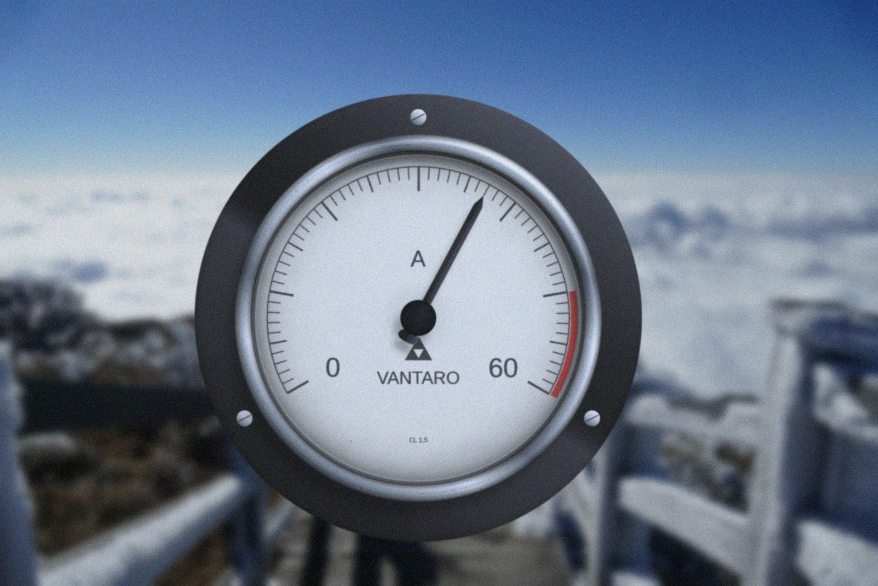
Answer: 37 A
